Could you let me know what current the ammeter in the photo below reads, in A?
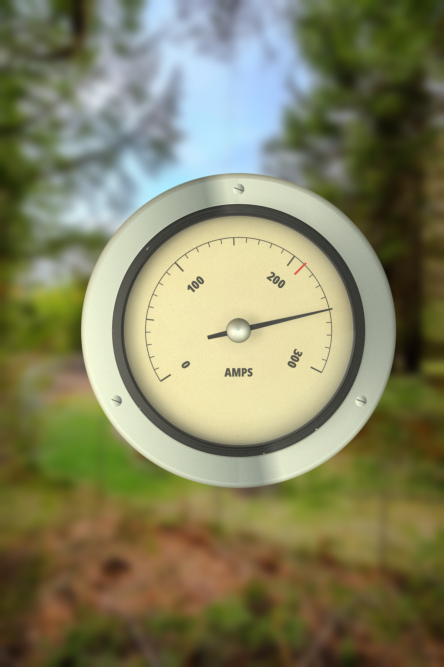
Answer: 250 A
